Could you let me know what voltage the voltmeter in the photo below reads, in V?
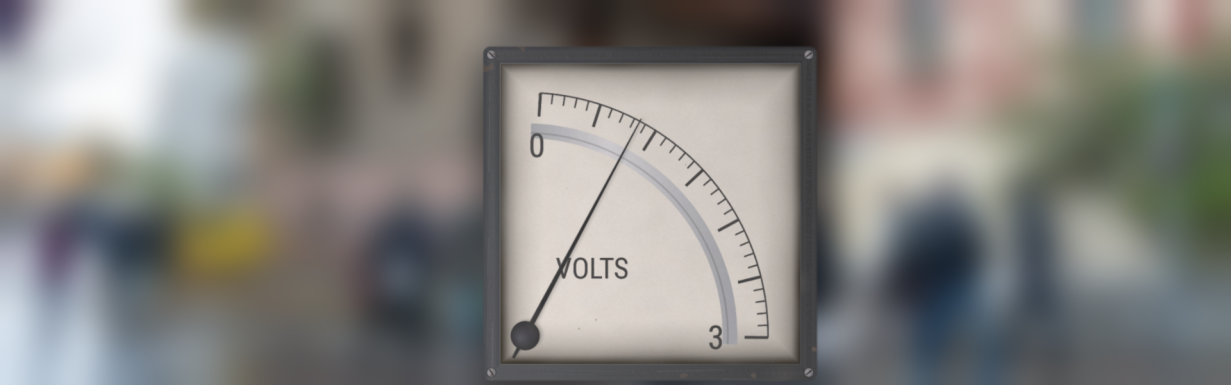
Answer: 0.85 V
